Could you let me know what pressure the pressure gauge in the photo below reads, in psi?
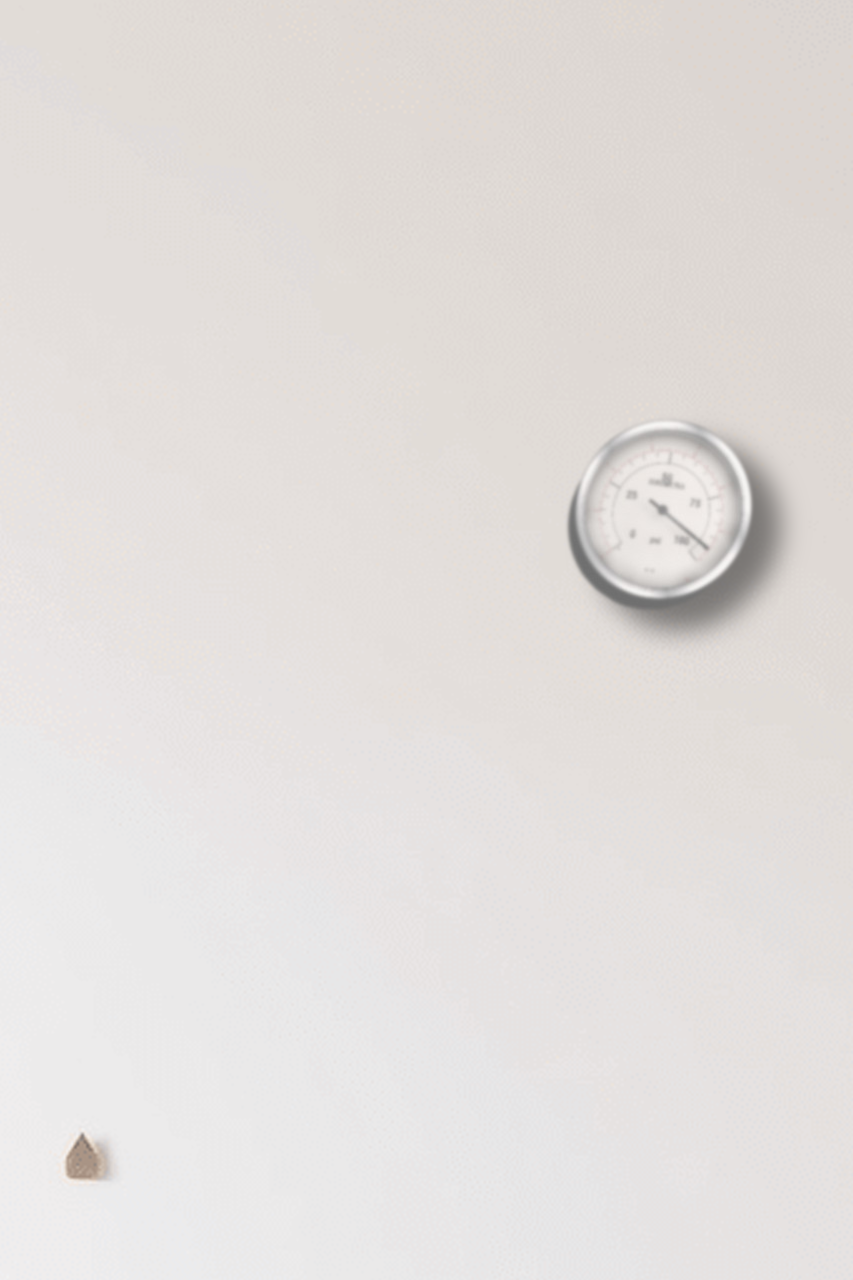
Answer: 95 psi
